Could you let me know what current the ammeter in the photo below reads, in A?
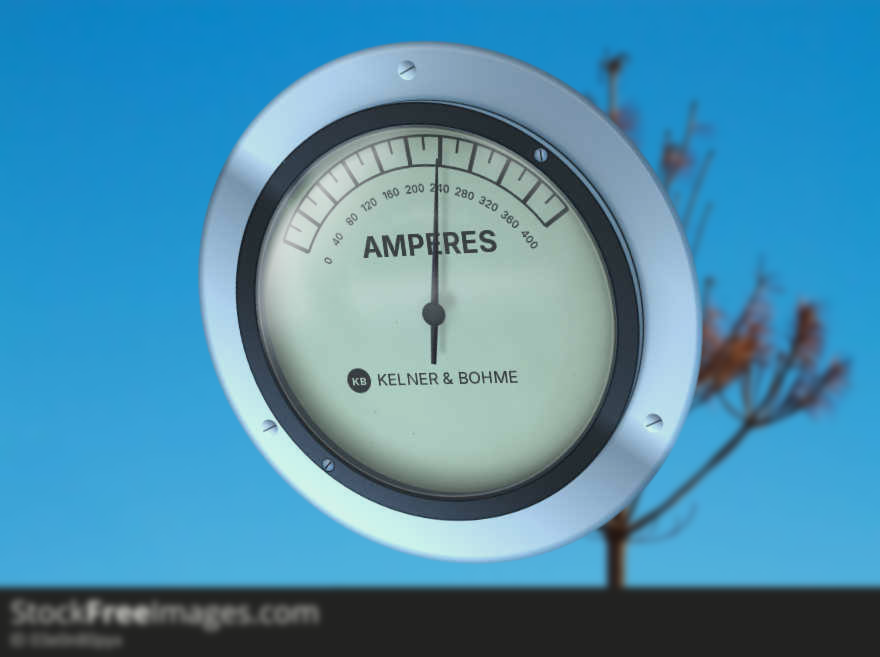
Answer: 240 A
